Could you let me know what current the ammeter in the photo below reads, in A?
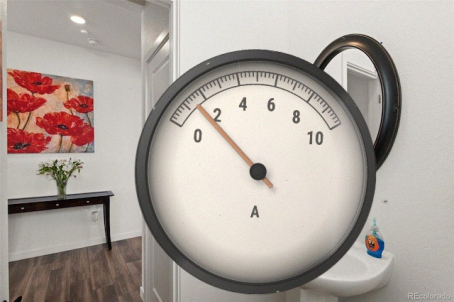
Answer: 1.4 A
